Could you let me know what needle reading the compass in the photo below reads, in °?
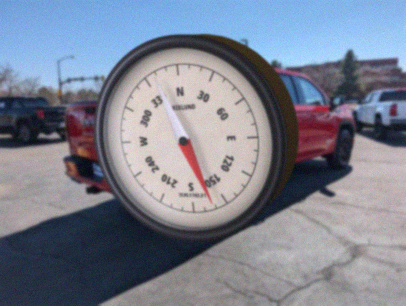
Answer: 160 °
